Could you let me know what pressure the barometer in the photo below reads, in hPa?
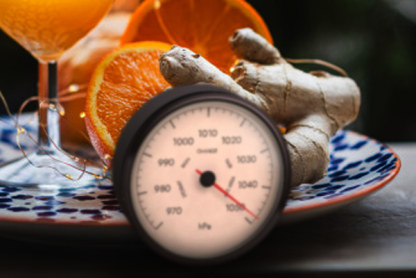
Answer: 1048 hPa
